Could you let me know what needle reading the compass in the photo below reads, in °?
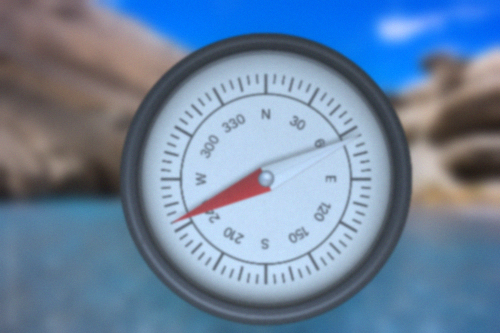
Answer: 245 °
